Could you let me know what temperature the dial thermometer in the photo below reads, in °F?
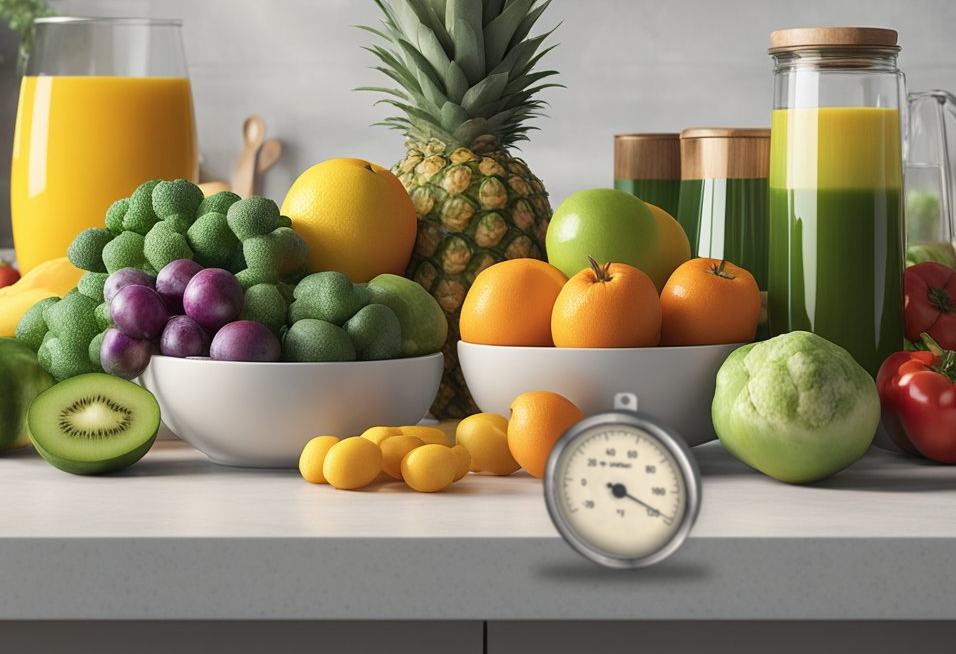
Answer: 116 °F
